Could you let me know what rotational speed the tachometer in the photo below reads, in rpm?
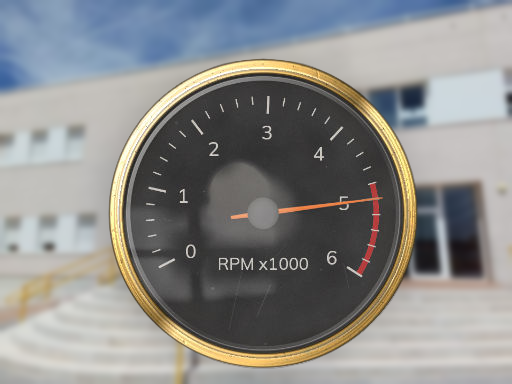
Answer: 5000 rpm
